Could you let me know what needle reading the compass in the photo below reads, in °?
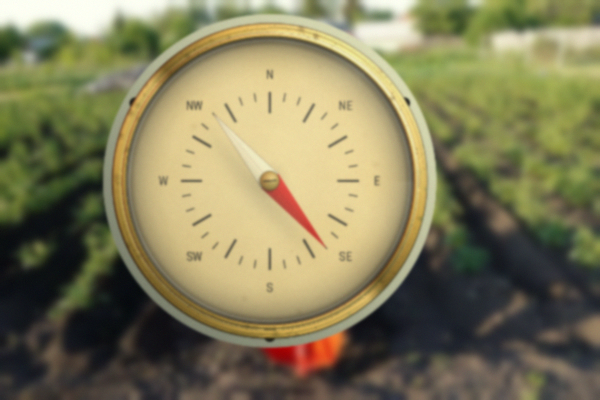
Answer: 140 °
